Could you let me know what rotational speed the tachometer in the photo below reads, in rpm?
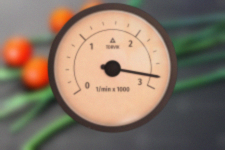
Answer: 2800 rpm
